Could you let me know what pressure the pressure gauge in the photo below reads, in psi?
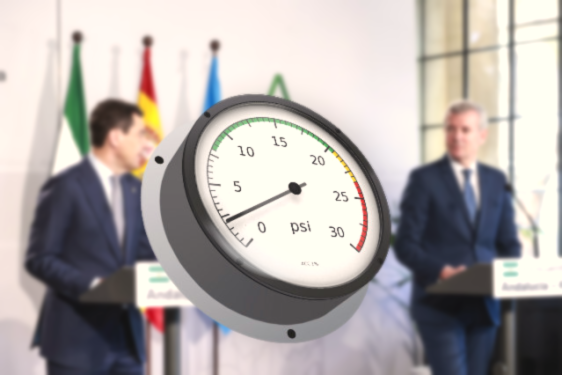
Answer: 2 psi
